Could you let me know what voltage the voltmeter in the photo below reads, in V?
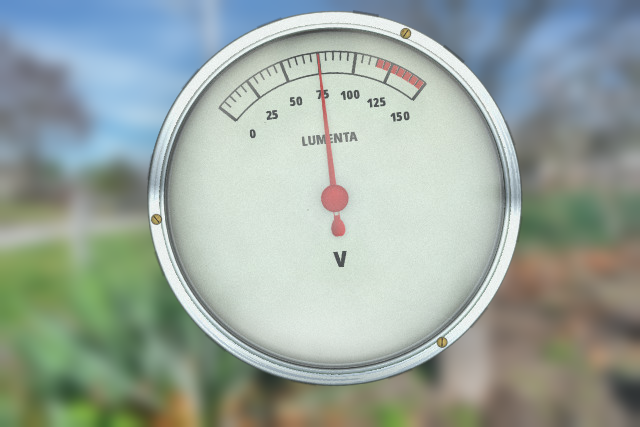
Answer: 75 V
